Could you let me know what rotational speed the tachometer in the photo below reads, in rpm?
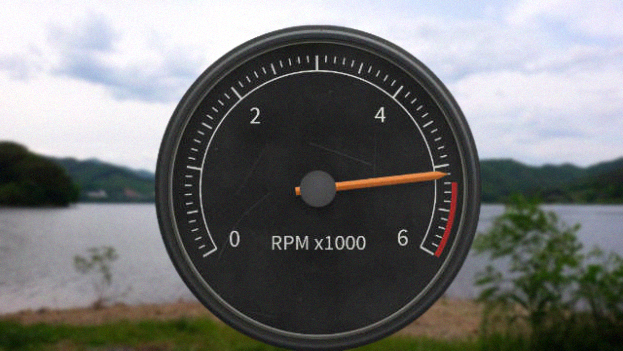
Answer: 5100 rpm
